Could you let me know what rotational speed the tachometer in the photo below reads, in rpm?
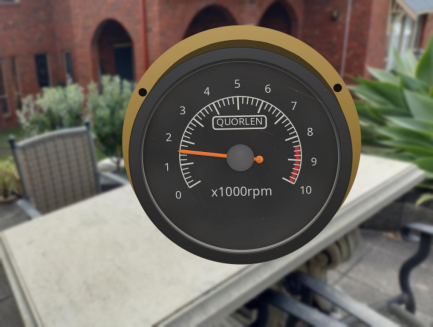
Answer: 1600 rpm
